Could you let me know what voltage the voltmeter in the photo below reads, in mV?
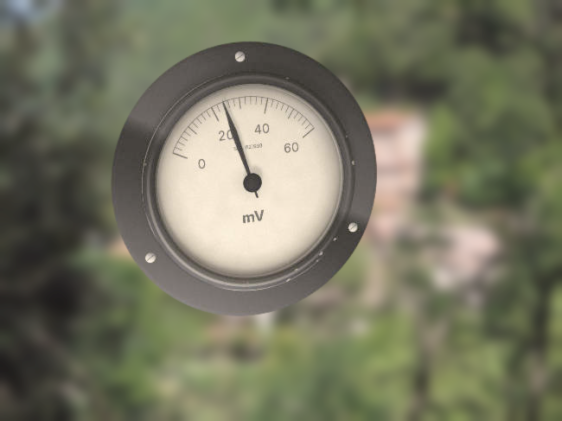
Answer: 24 mV
